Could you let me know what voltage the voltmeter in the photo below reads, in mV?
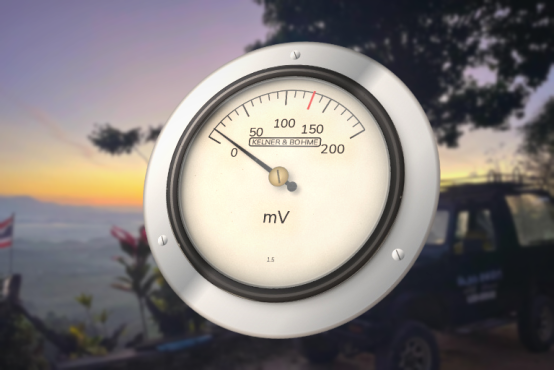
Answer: 10 mV
